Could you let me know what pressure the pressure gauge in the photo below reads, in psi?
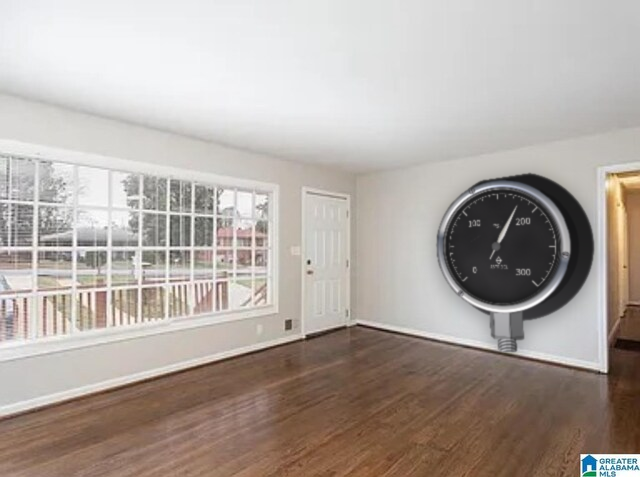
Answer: 180 psi
